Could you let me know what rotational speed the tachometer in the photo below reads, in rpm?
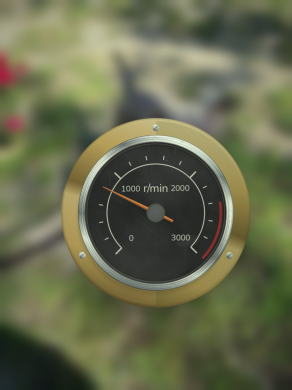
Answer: 800 rpm
